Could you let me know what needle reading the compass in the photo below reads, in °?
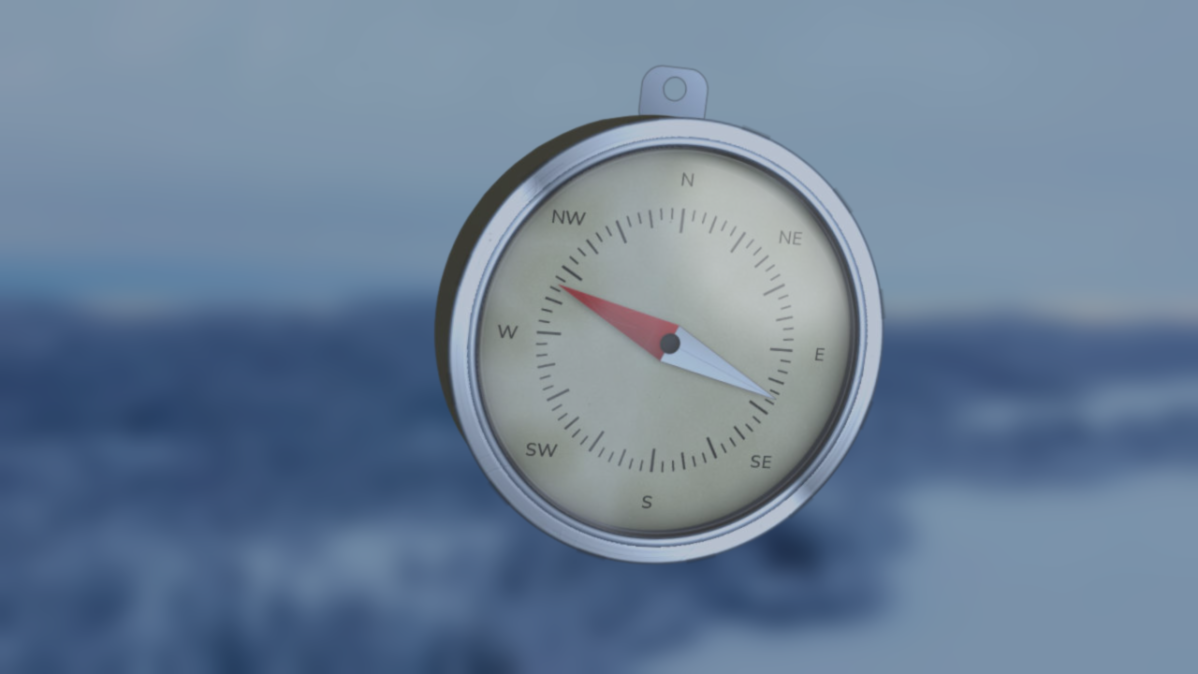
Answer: 292.5 °
